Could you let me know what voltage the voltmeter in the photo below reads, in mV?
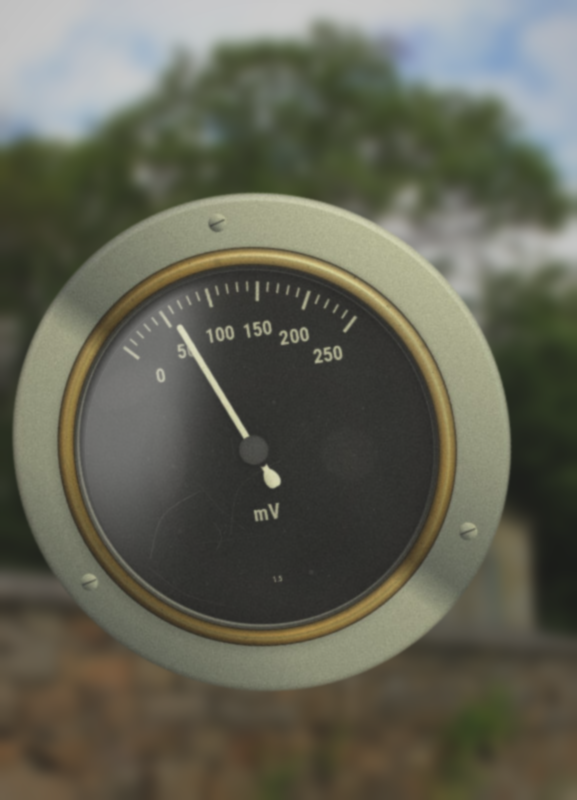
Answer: 60 mV
